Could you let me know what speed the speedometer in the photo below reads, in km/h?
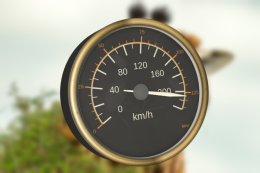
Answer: 205 km/h
